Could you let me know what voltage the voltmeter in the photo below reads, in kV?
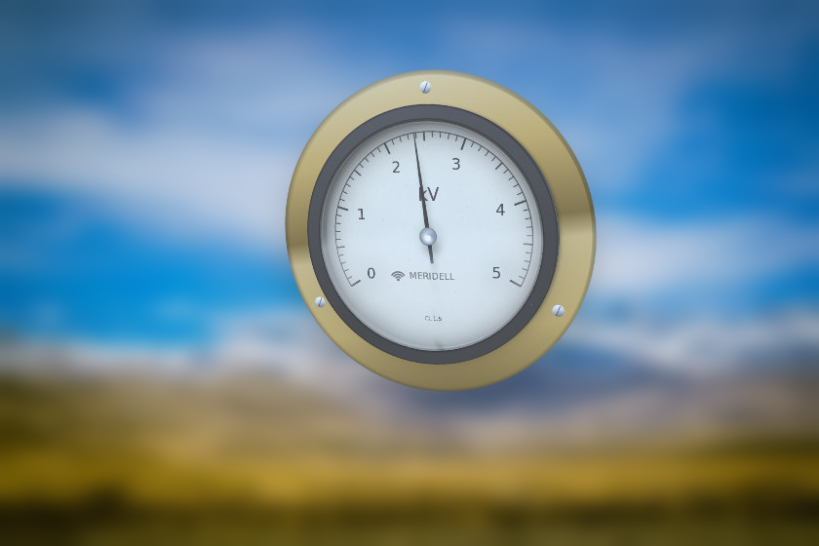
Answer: 2.4 kV
